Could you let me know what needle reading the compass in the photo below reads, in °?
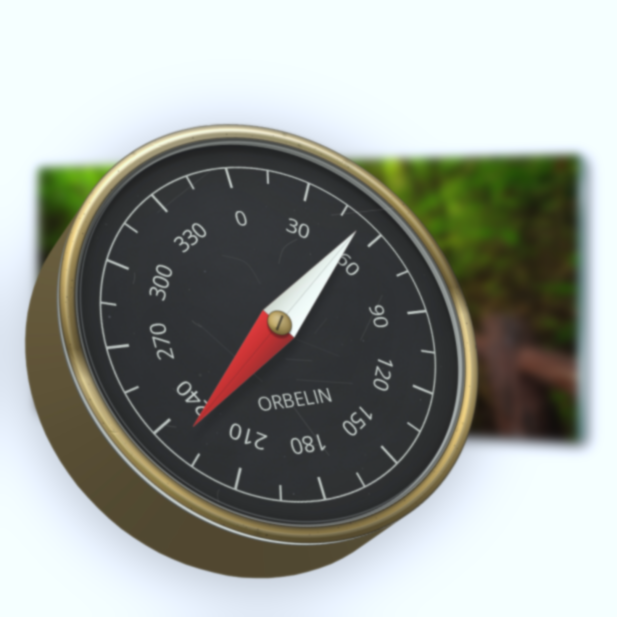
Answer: 232.5 °
